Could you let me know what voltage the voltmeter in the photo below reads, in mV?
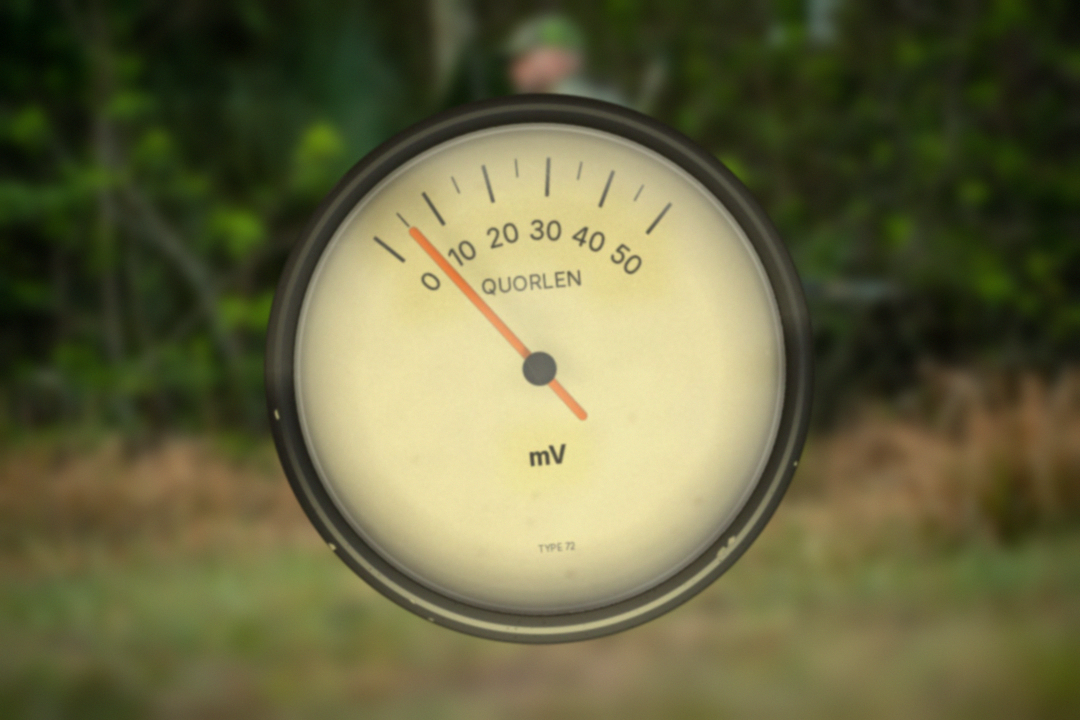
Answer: 5 mV
